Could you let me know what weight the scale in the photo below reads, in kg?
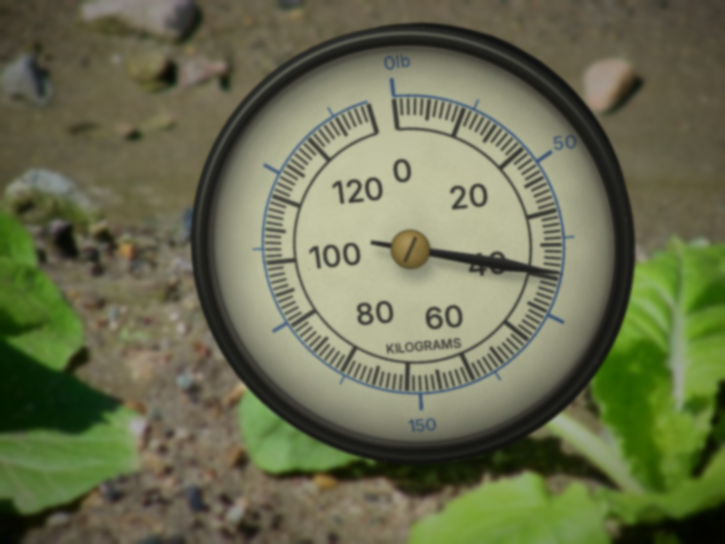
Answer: 39 kg
